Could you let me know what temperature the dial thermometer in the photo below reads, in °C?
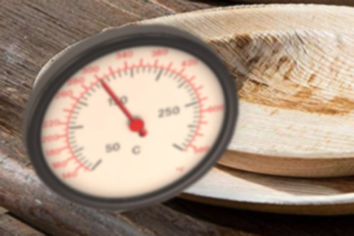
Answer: 150 °C
